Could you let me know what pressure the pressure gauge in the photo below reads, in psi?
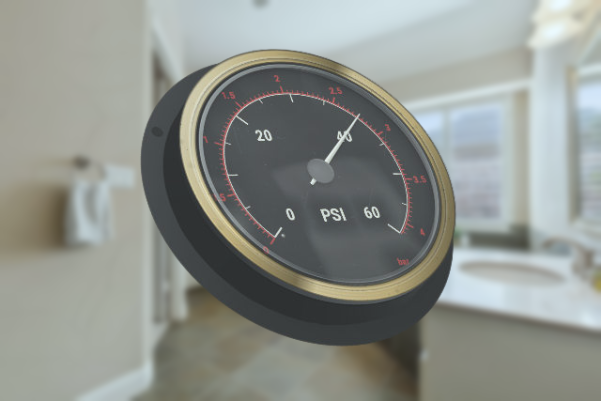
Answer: 40 psi
